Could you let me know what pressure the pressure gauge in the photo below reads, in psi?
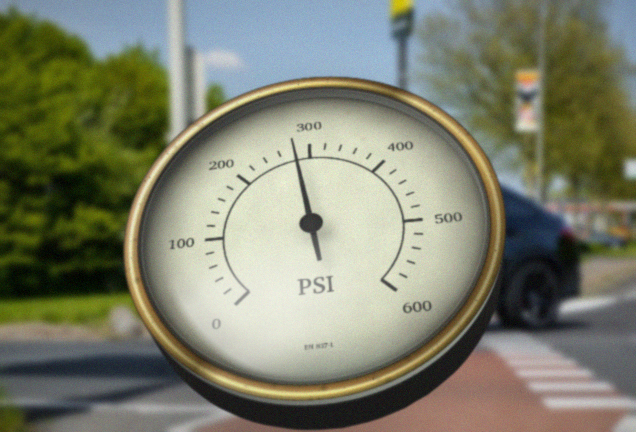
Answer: 280 psi
